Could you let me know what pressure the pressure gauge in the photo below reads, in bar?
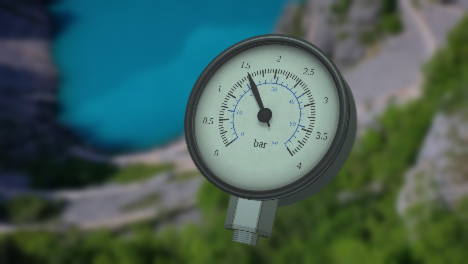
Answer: 1.5 bar
